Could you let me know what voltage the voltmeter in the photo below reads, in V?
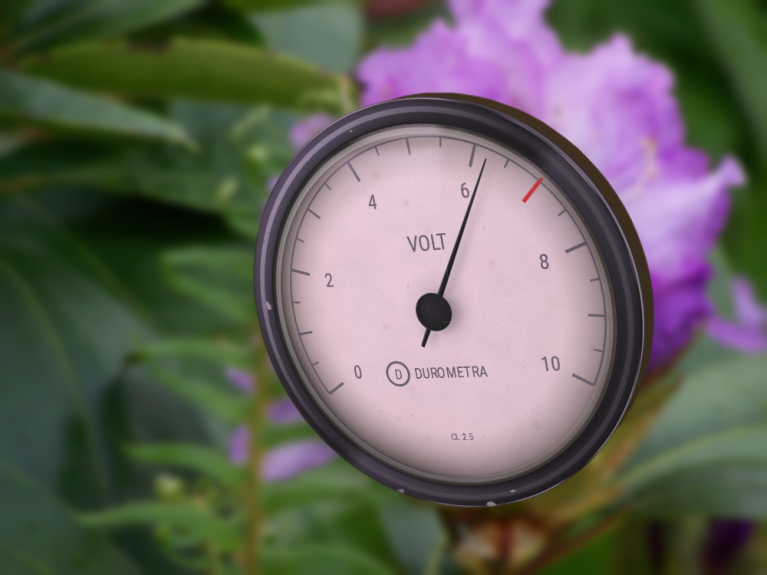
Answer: 6.25 V
